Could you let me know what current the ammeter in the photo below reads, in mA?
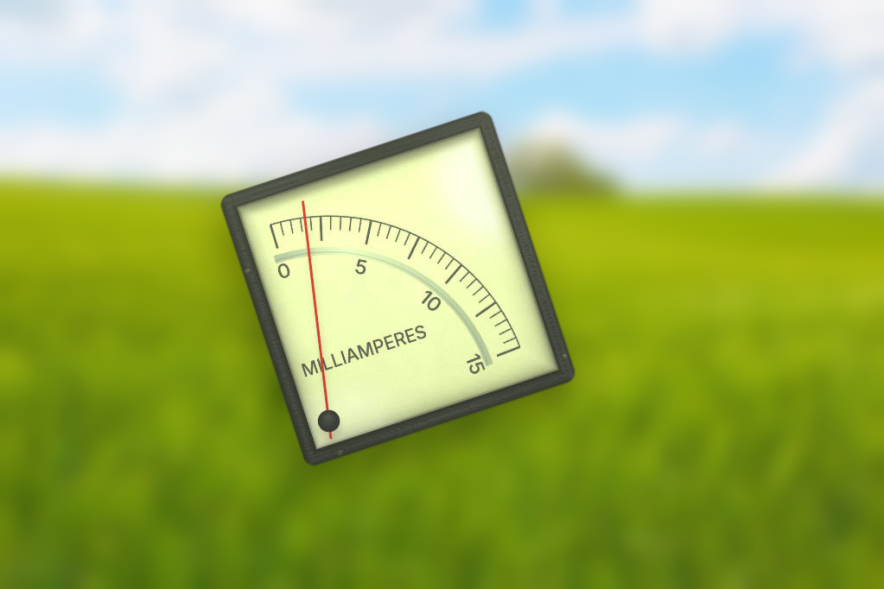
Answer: 1.75 mA
